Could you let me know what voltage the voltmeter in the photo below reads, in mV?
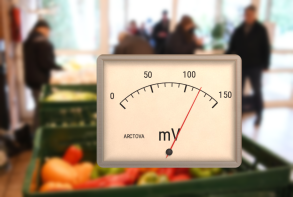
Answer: 120 mV
